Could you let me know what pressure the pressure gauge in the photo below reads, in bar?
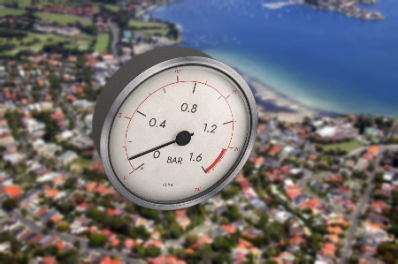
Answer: 0.1 bar
